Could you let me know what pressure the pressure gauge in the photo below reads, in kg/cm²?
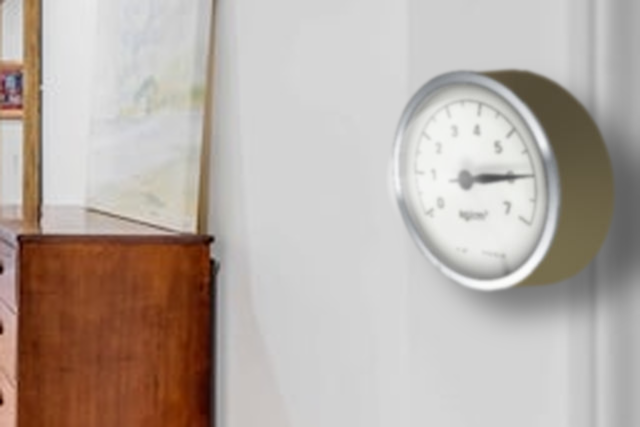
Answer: 6 kg/cm²
